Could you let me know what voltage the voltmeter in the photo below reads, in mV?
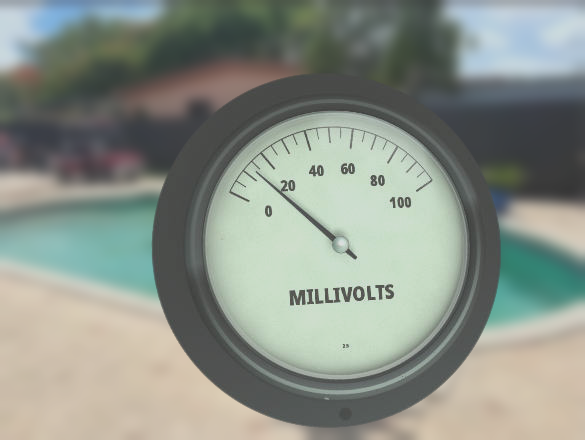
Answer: 12.5 mV
